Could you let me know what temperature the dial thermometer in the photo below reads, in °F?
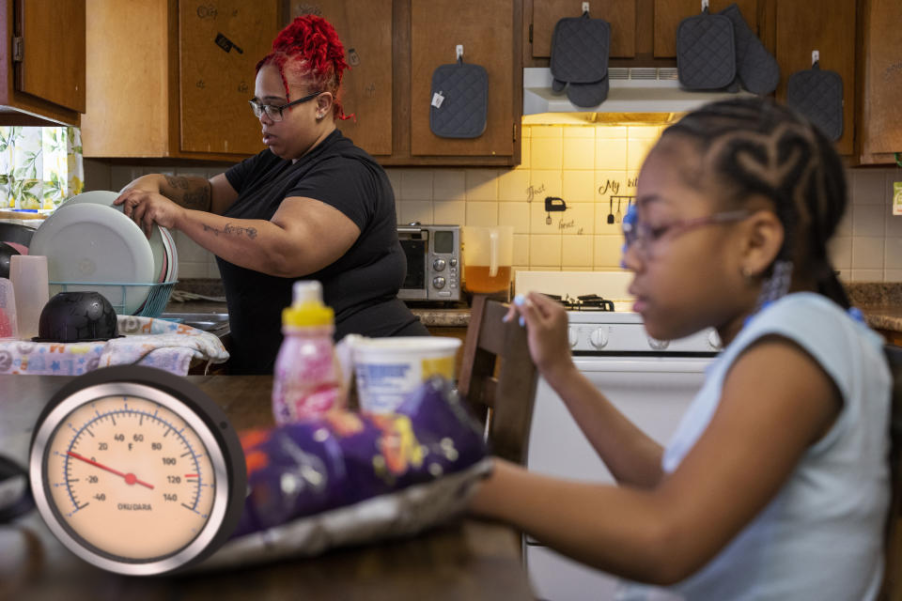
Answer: 0 °F
